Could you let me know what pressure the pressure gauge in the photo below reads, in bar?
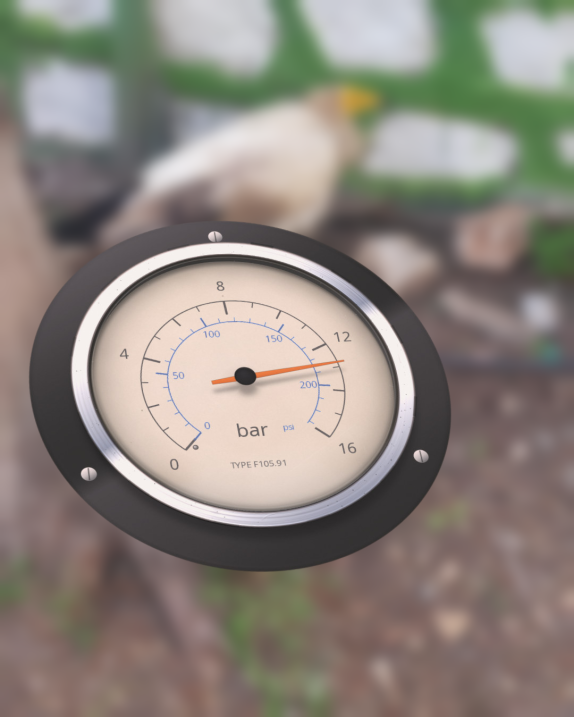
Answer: 13 bar
